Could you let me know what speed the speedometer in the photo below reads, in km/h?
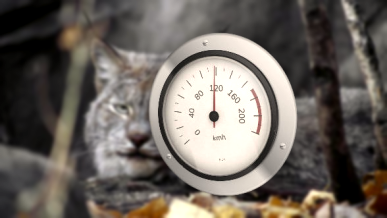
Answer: 120 km/h
